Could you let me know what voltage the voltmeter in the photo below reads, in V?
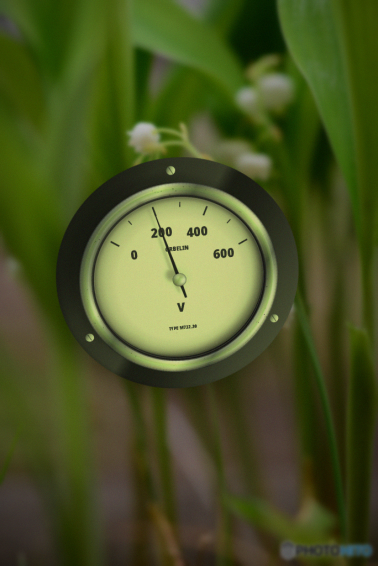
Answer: 200 V
